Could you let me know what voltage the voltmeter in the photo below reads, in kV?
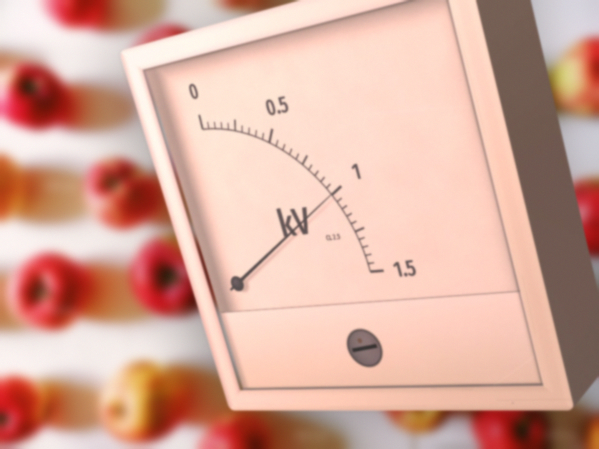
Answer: 1 kV
